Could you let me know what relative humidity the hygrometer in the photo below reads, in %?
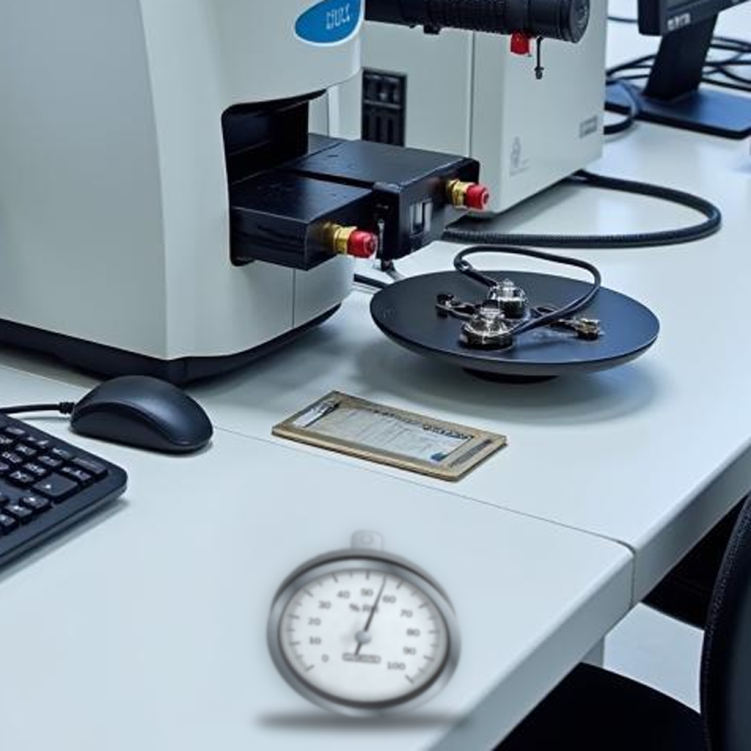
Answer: 55 %
